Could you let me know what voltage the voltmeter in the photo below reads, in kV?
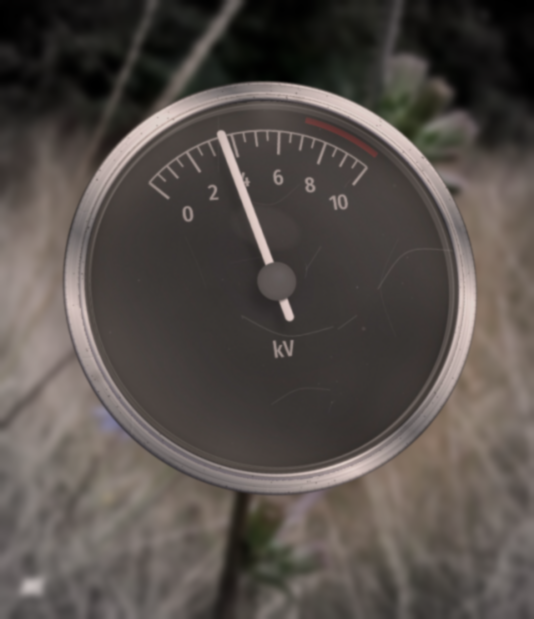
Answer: 3.5 kV
